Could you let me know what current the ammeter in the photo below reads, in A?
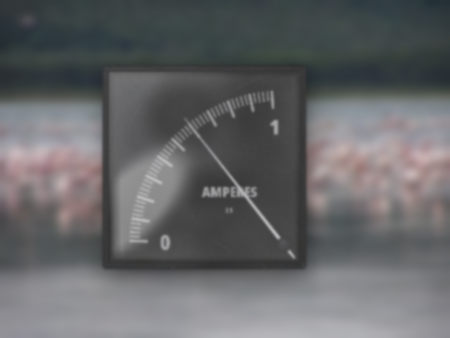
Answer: 0.6 A
